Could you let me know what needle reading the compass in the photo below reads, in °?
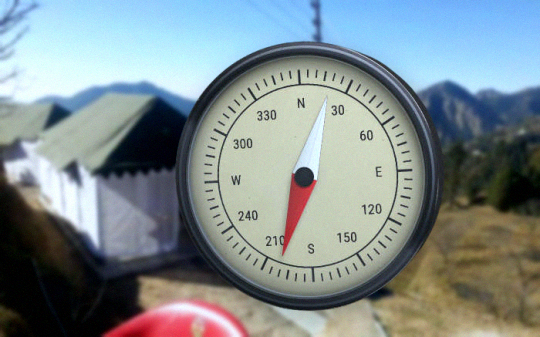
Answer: 200 °
